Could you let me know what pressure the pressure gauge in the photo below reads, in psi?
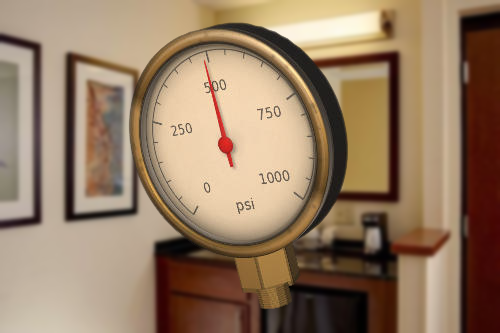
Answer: 500 psi
